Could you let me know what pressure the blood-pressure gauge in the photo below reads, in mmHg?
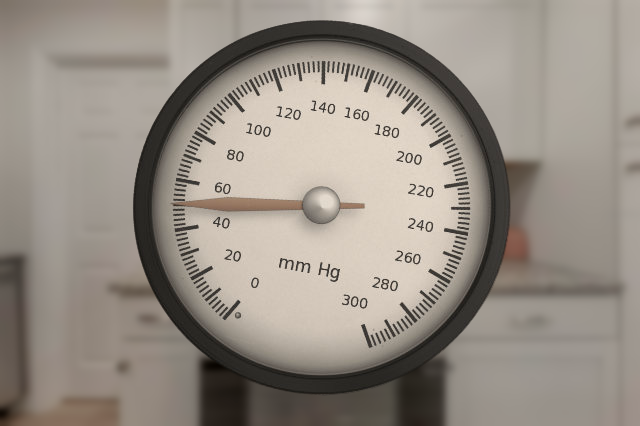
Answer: 50 mmHg
